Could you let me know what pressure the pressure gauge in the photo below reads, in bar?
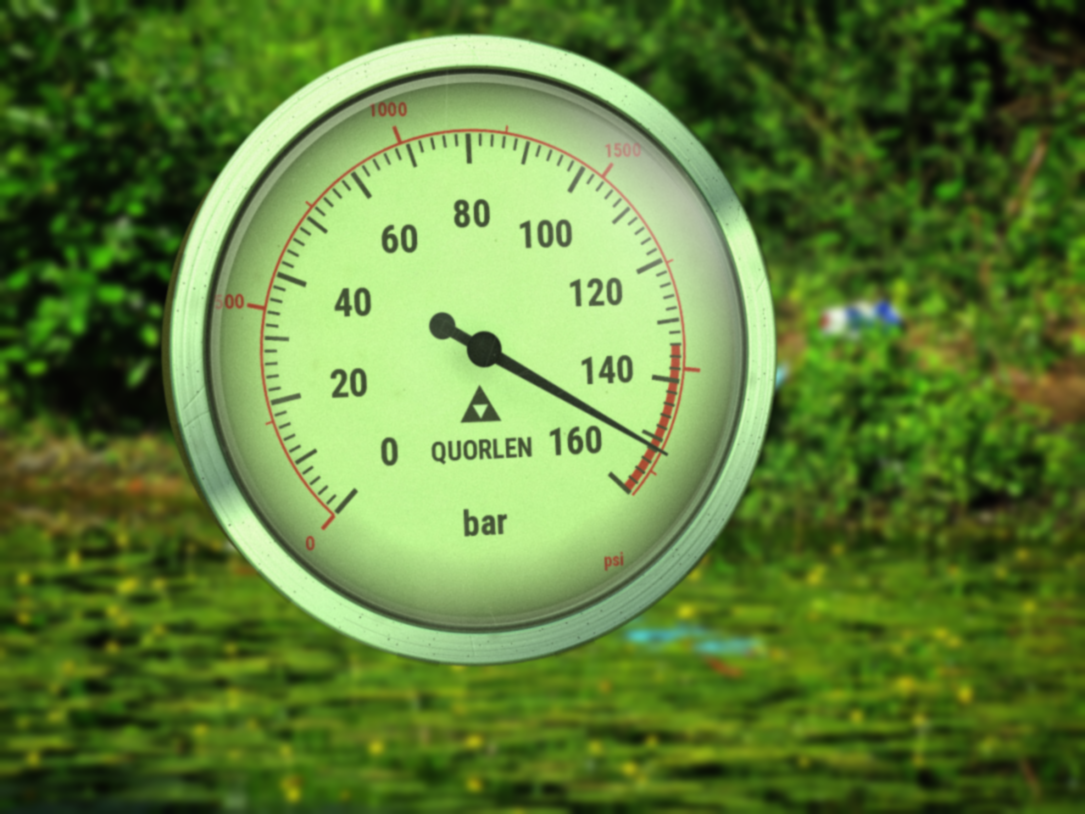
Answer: 152 bar
